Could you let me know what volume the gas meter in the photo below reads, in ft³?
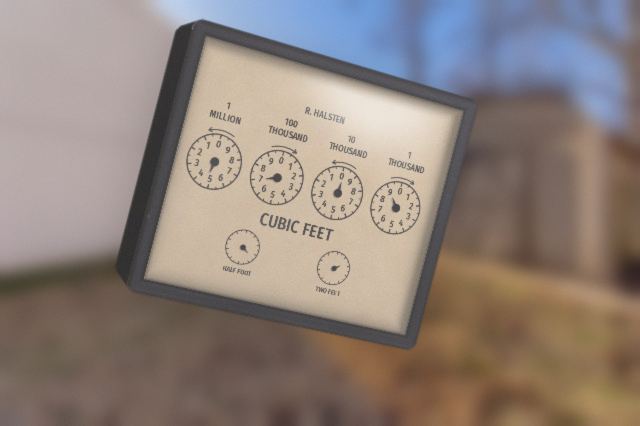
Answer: 469900 ft³
